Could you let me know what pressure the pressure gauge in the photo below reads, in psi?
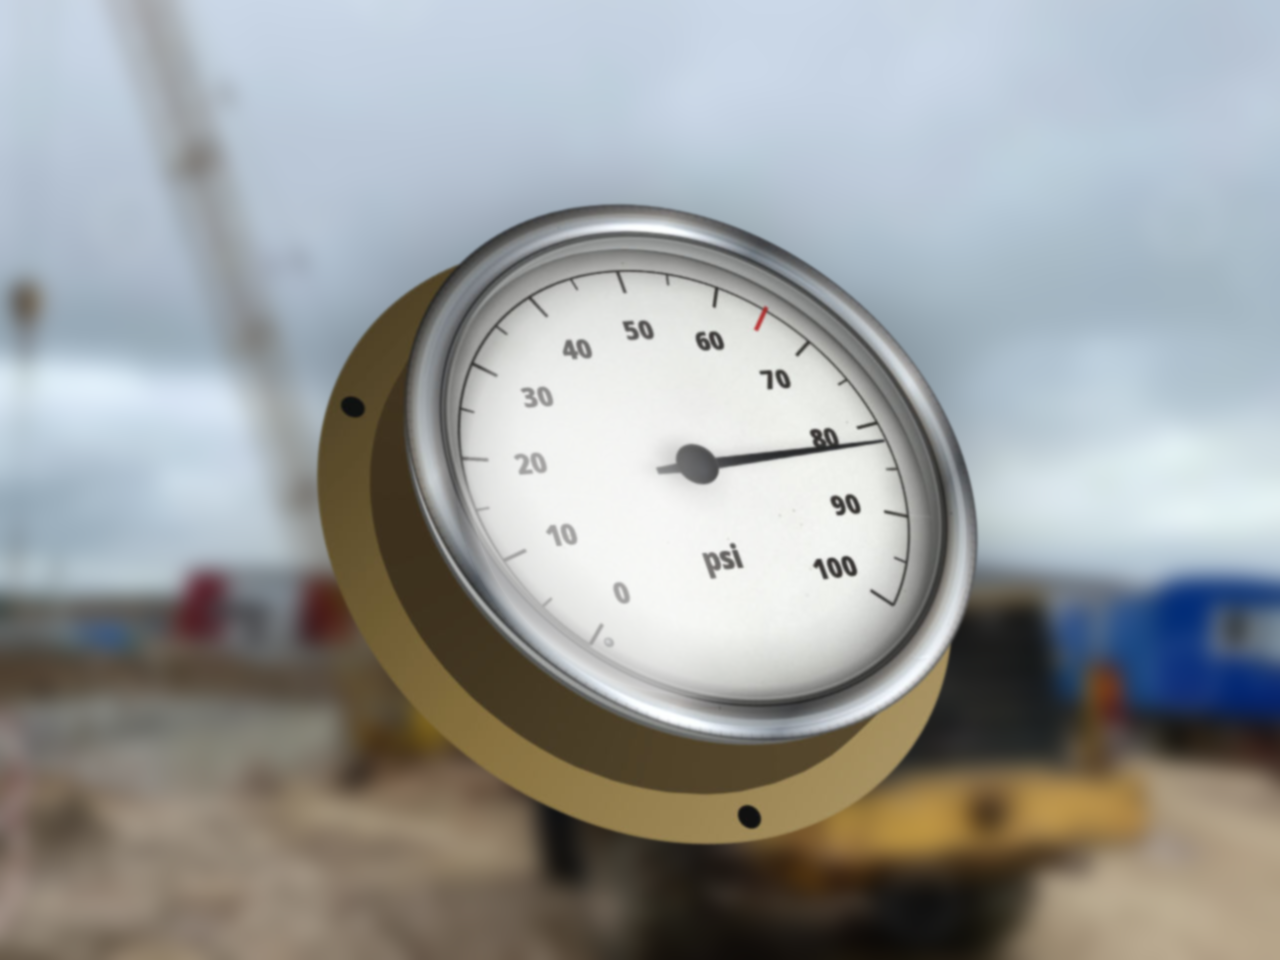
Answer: 82.5 psi
